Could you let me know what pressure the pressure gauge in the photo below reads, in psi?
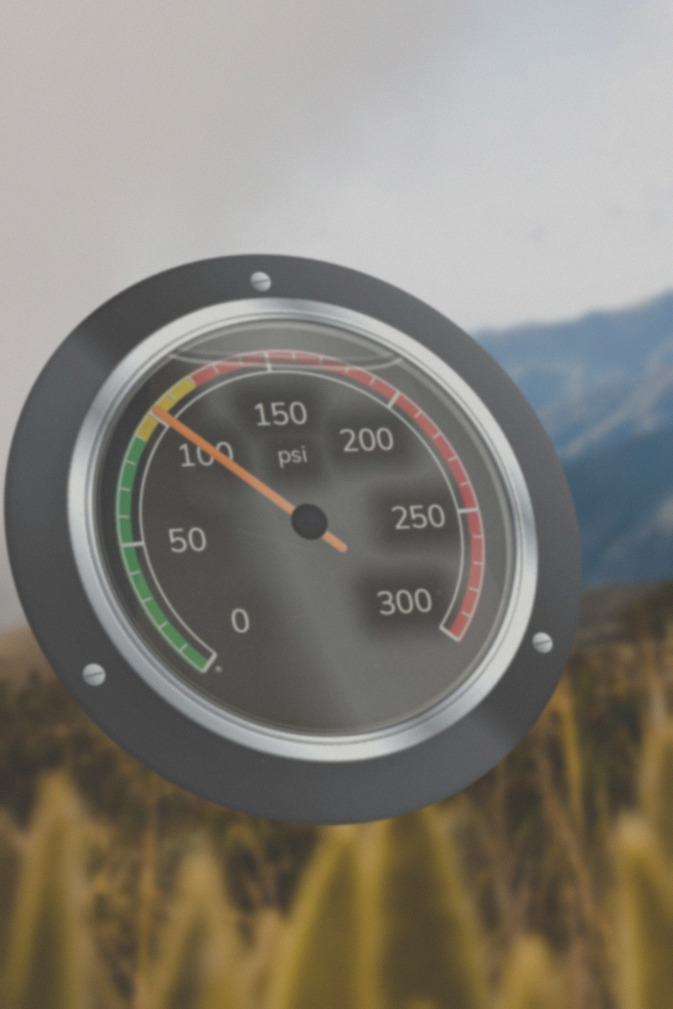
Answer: 100 psi
